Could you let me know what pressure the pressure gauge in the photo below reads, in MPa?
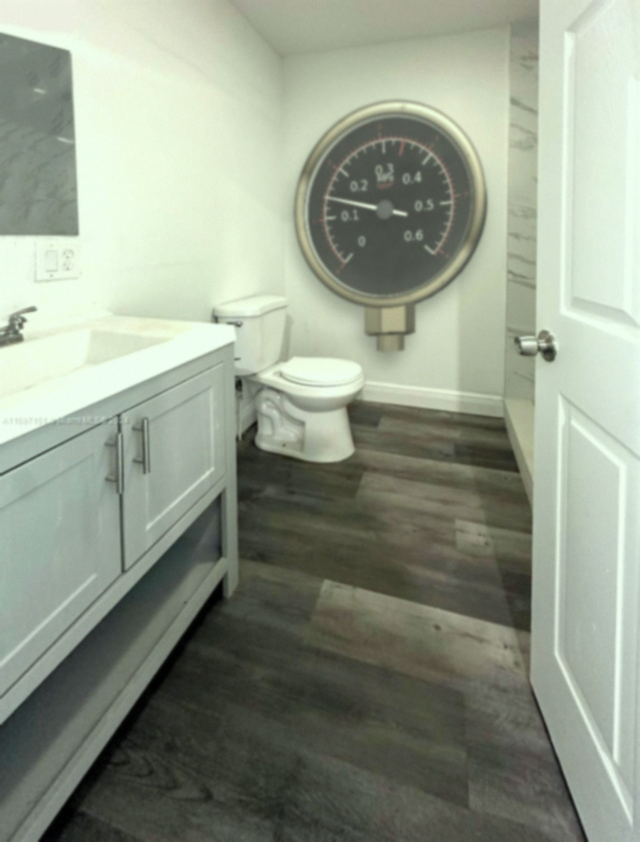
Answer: 0.14 MPa
